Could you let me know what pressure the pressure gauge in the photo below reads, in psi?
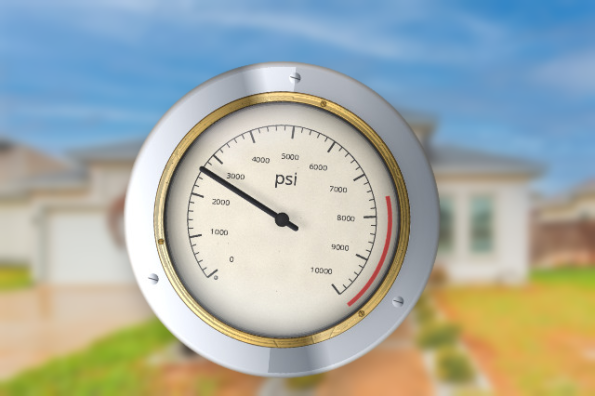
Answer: 2600 psi
